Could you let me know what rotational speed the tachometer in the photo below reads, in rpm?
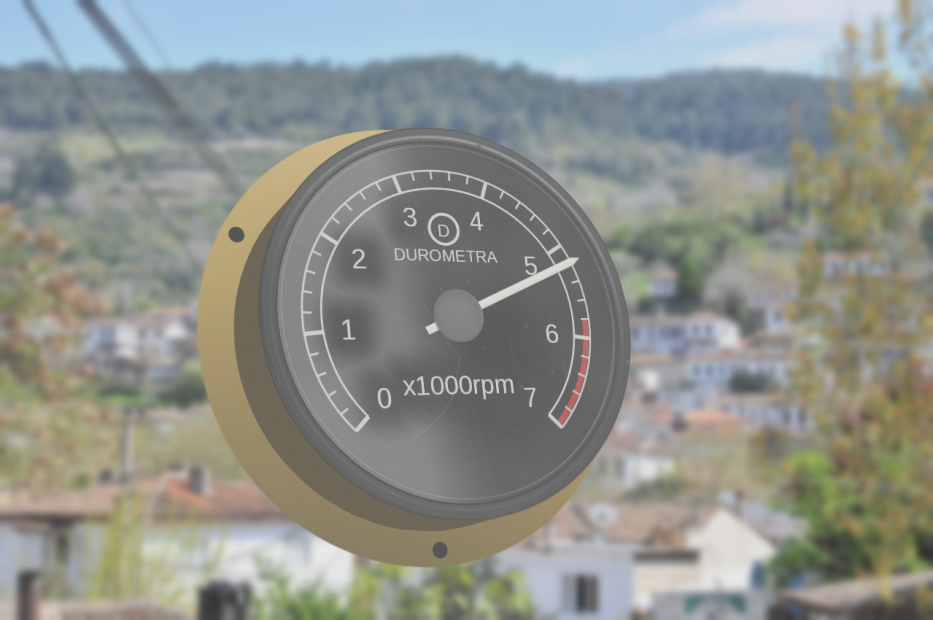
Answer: 5200 rpm
